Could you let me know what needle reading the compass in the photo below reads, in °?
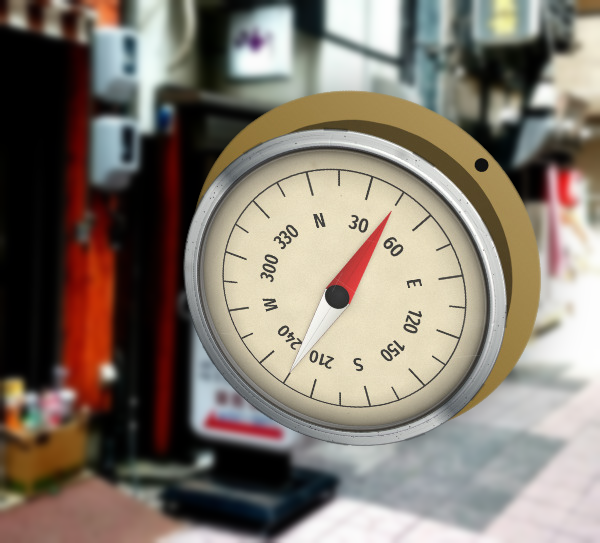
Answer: 45 °
